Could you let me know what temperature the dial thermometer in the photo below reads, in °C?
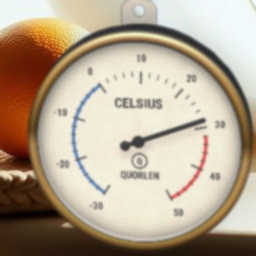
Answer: 28 °C
